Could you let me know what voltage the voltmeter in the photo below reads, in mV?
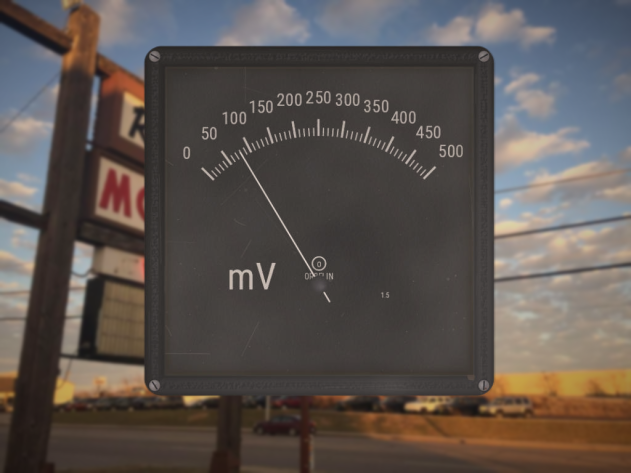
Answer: 80 mV
